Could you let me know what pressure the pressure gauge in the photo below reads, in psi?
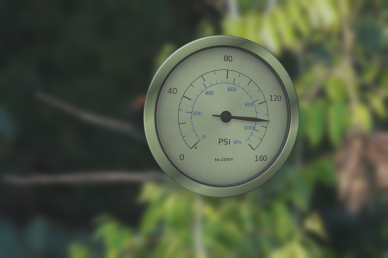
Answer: 135 psi
